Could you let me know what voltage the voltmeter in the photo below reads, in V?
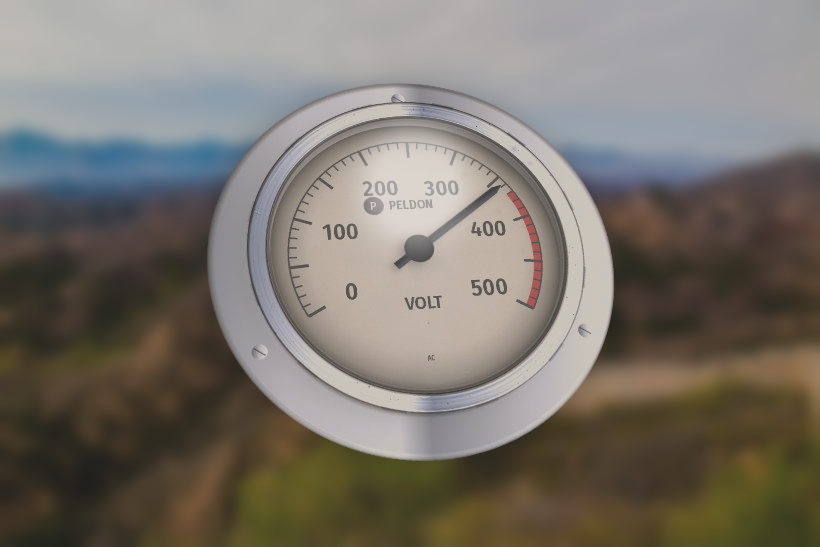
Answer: 360 V
